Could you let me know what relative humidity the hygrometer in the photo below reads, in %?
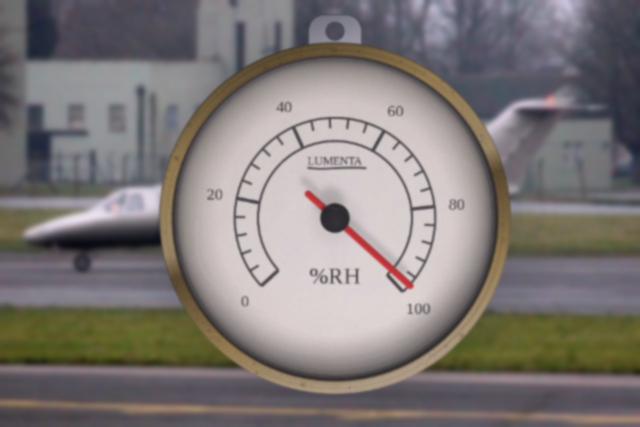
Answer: 98 %
